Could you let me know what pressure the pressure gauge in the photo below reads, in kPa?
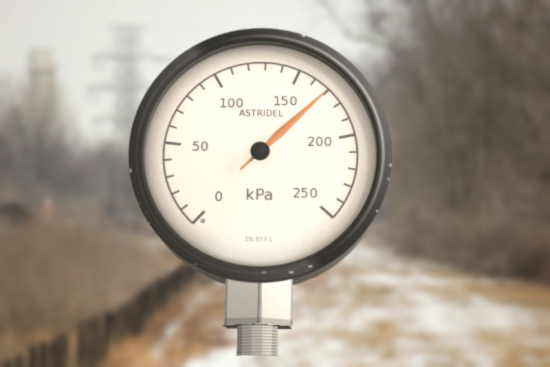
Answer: 170 kPa
